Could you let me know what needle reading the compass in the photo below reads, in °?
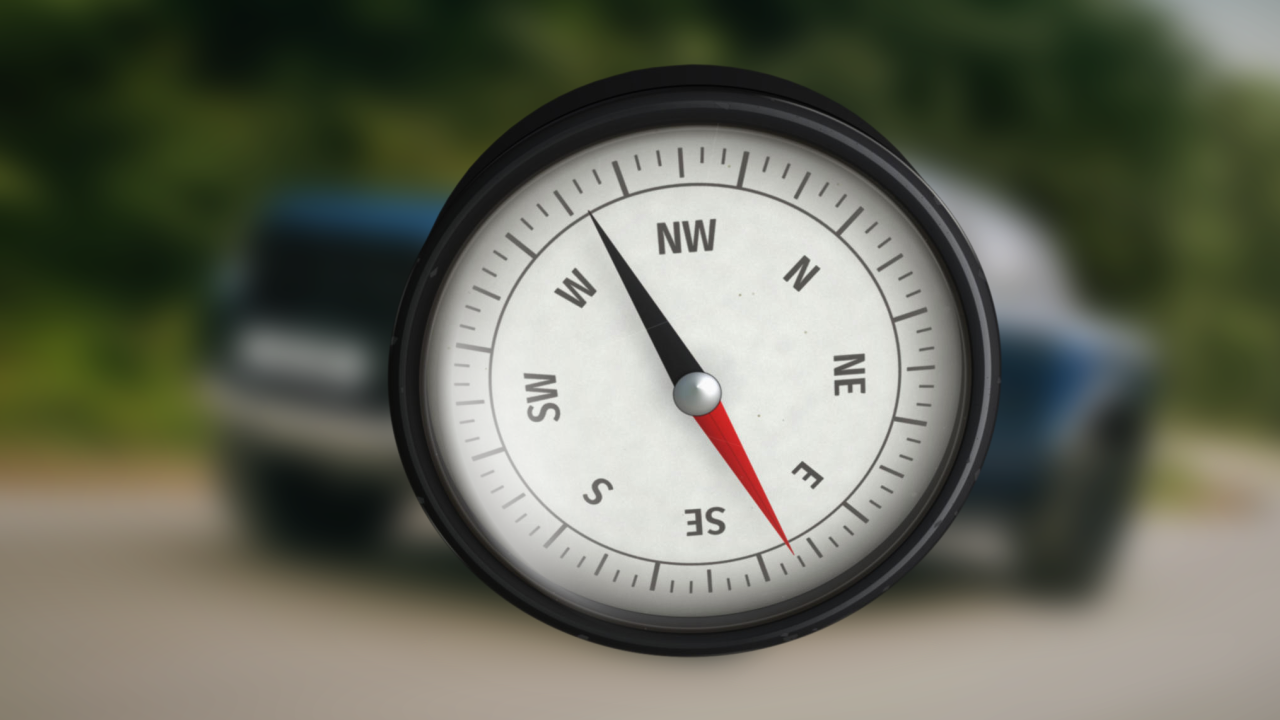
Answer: 110 °
